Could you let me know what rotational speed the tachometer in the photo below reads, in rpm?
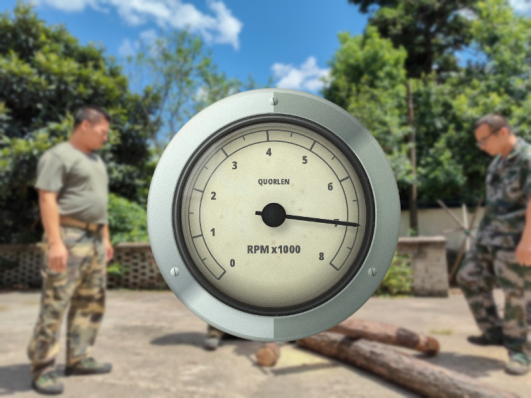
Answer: 7000 rpm
